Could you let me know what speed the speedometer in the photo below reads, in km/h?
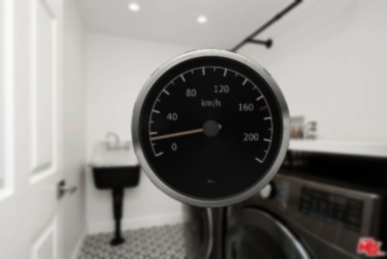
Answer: 15 km/h
